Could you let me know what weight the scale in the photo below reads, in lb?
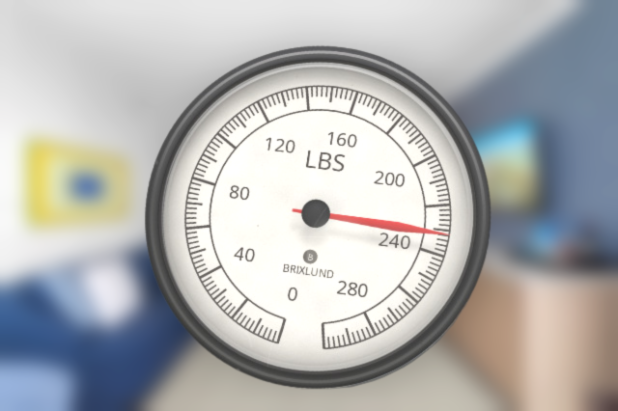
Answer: 232 lb
